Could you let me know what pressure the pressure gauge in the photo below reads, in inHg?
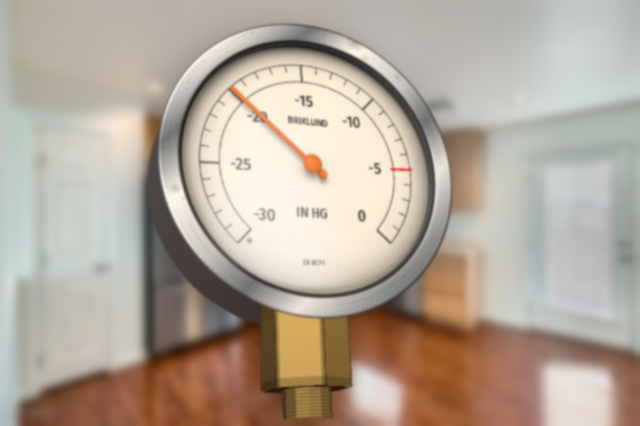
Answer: -20 inHg
